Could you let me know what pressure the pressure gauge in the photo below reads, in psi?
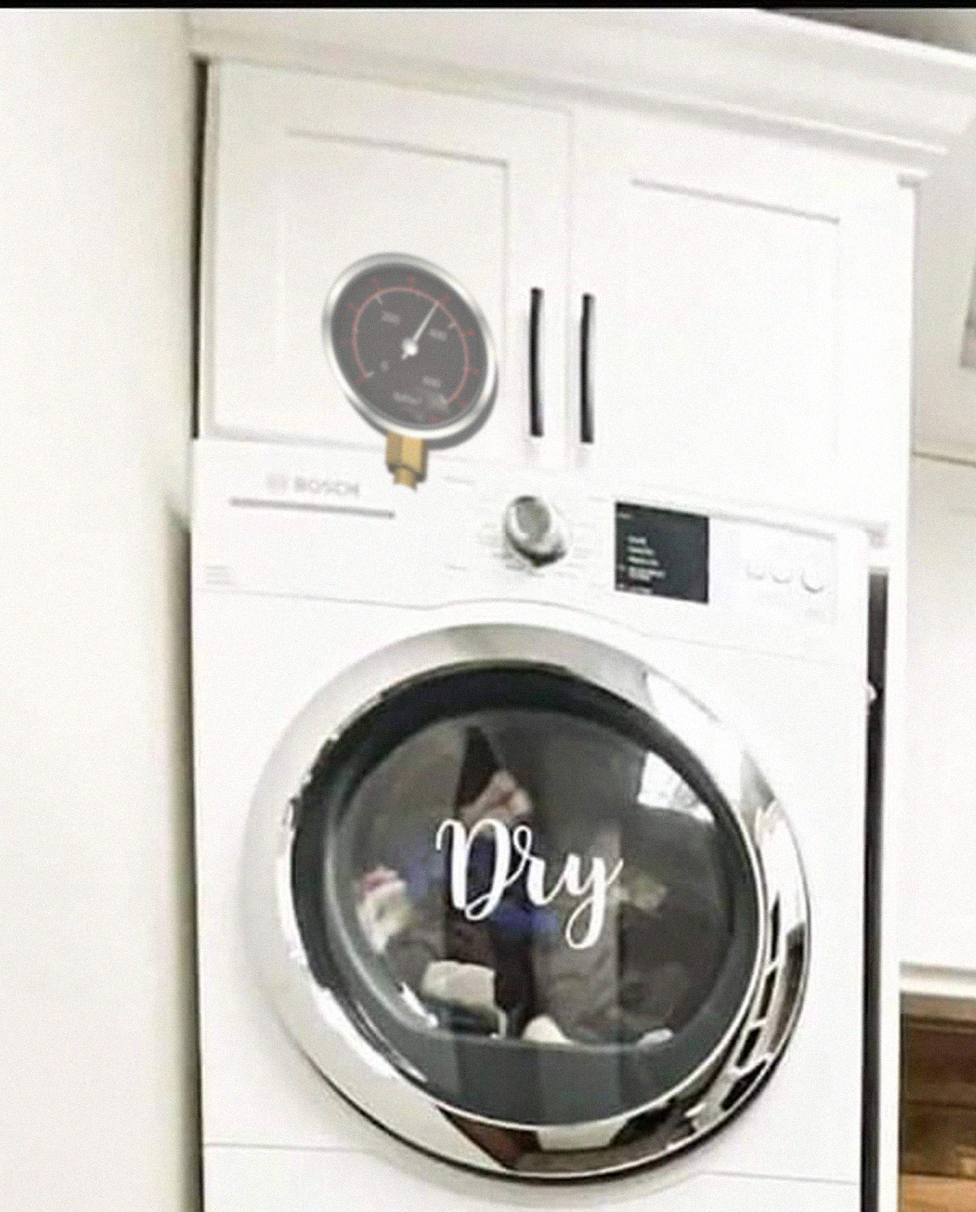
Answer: 350 psi
